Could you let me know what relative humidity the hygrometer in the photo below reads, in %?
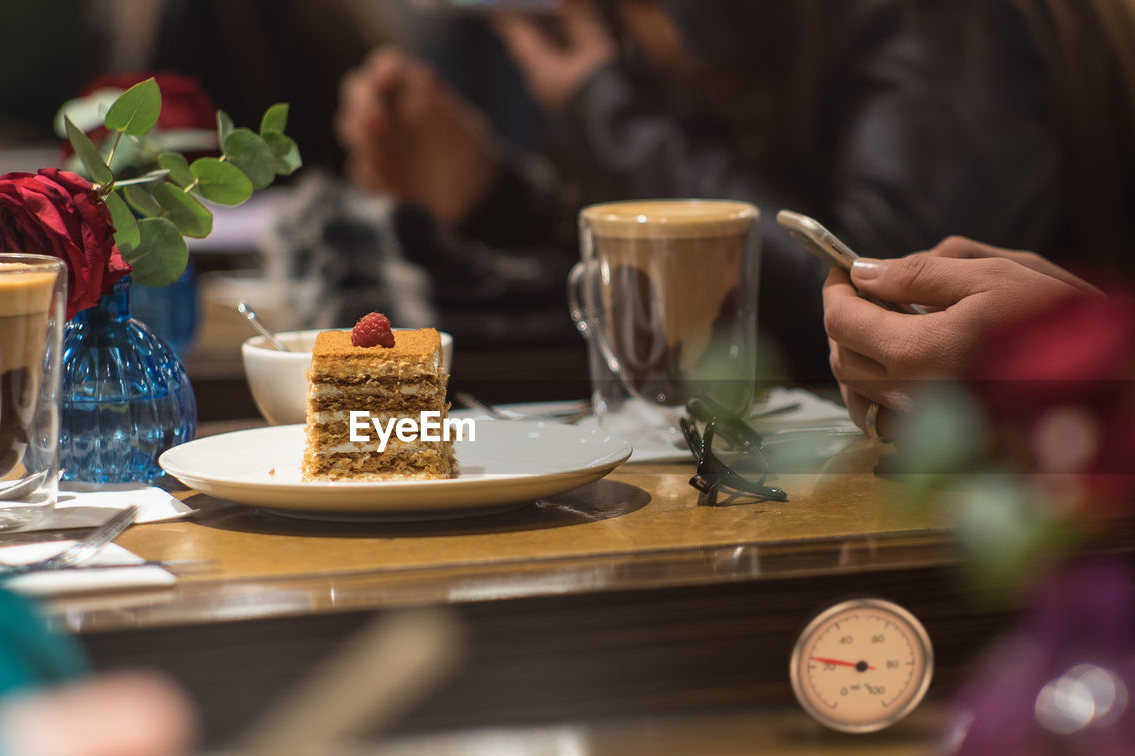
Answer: 24 %
